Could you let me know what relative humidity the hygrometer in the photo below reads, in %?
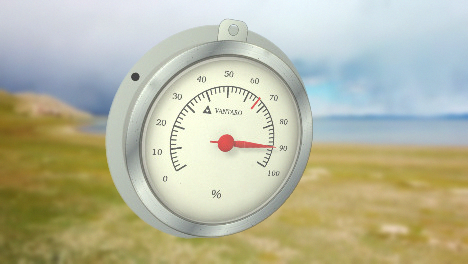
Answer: 90 %
